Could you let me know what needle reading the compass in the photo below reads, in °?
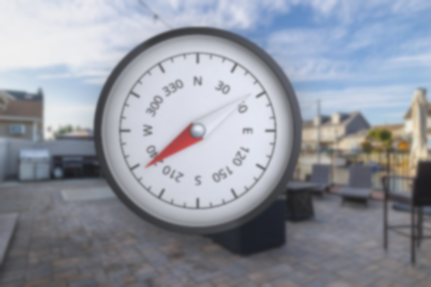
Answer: 235 °
